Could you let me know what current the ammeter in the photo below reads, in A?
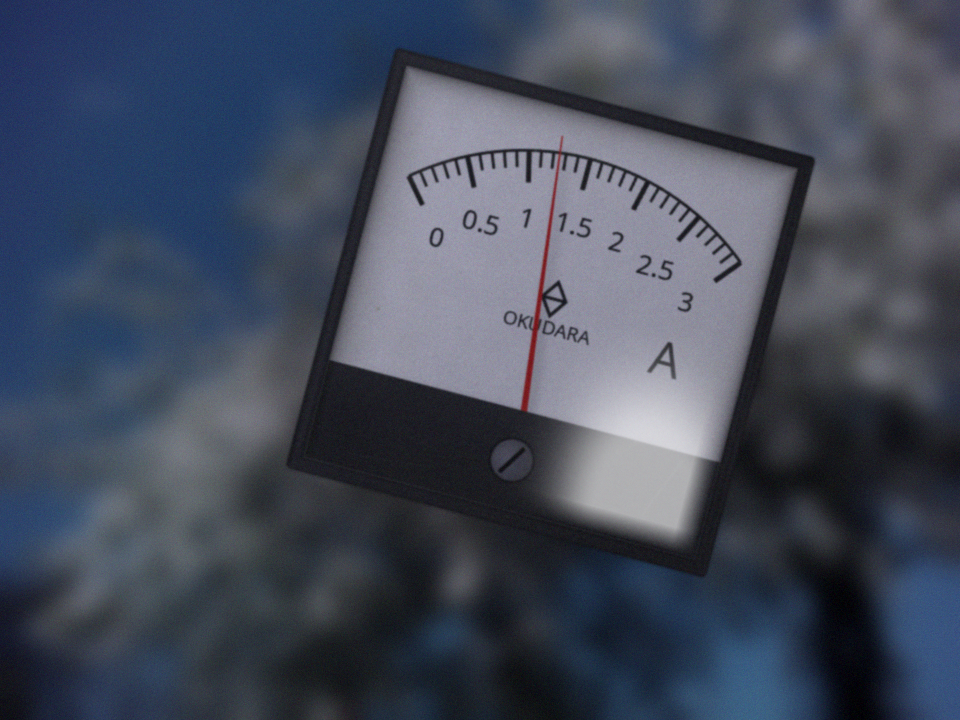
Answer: 1.25 A
